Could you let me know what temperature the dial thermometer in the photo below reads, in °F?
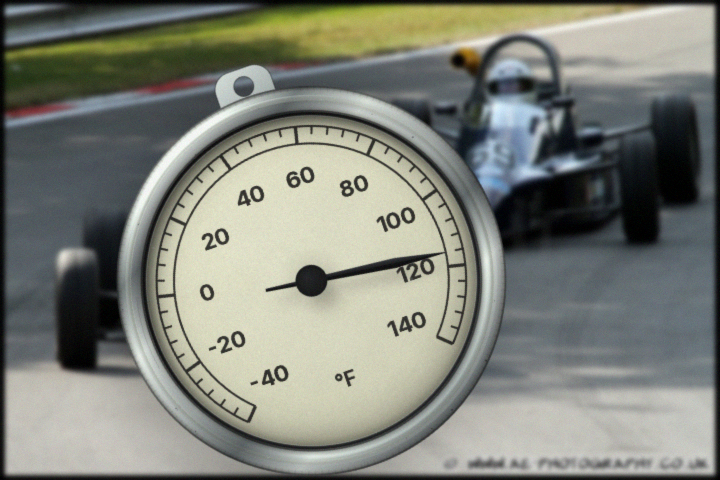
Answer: 116 °F
